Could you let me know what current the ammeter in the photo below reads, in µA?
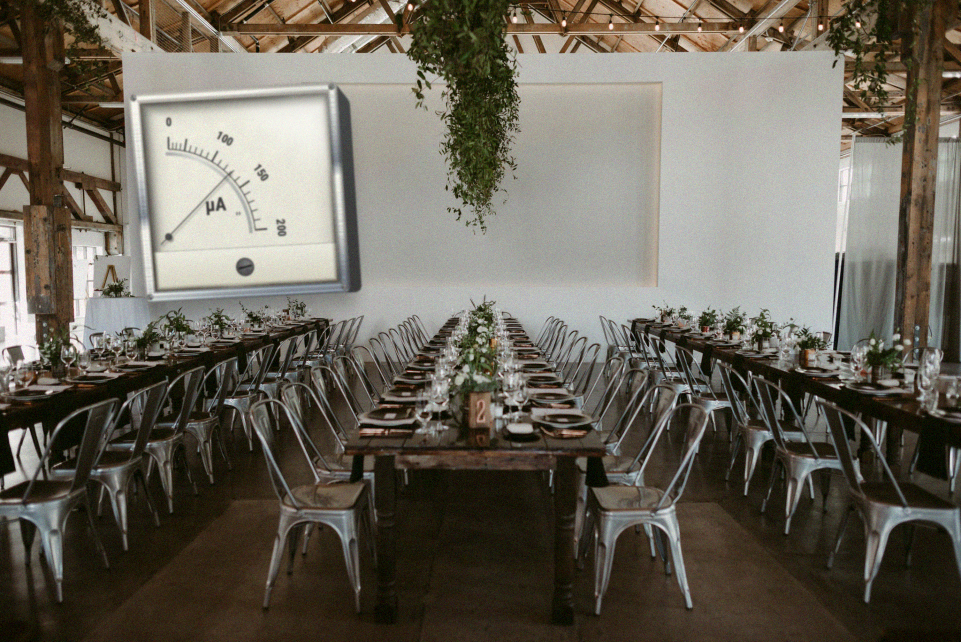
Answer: 130 µA
